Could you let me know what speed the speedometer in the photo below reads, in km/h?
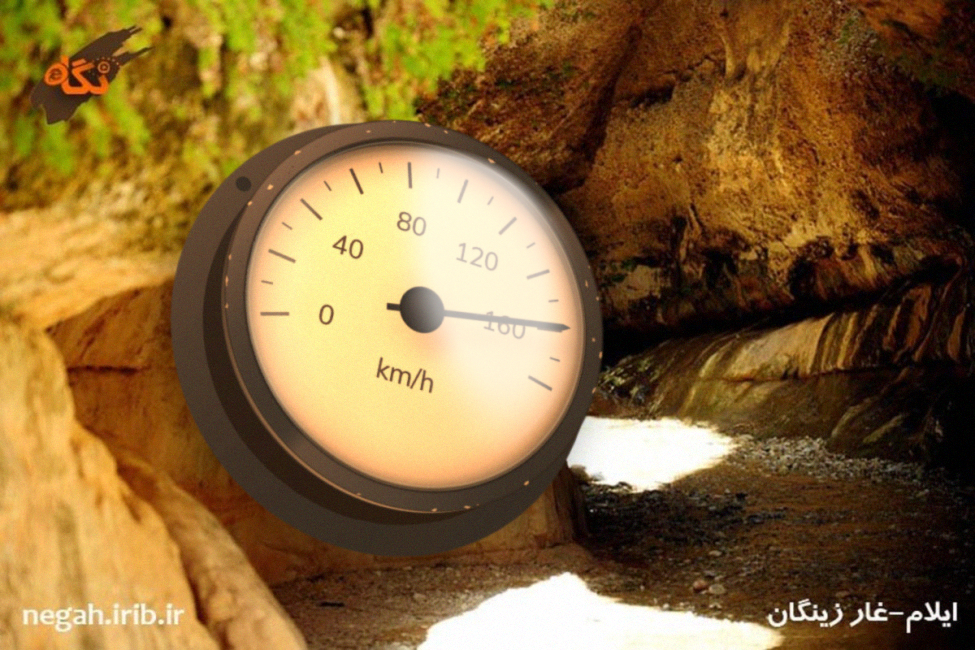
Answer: 160 km/h
